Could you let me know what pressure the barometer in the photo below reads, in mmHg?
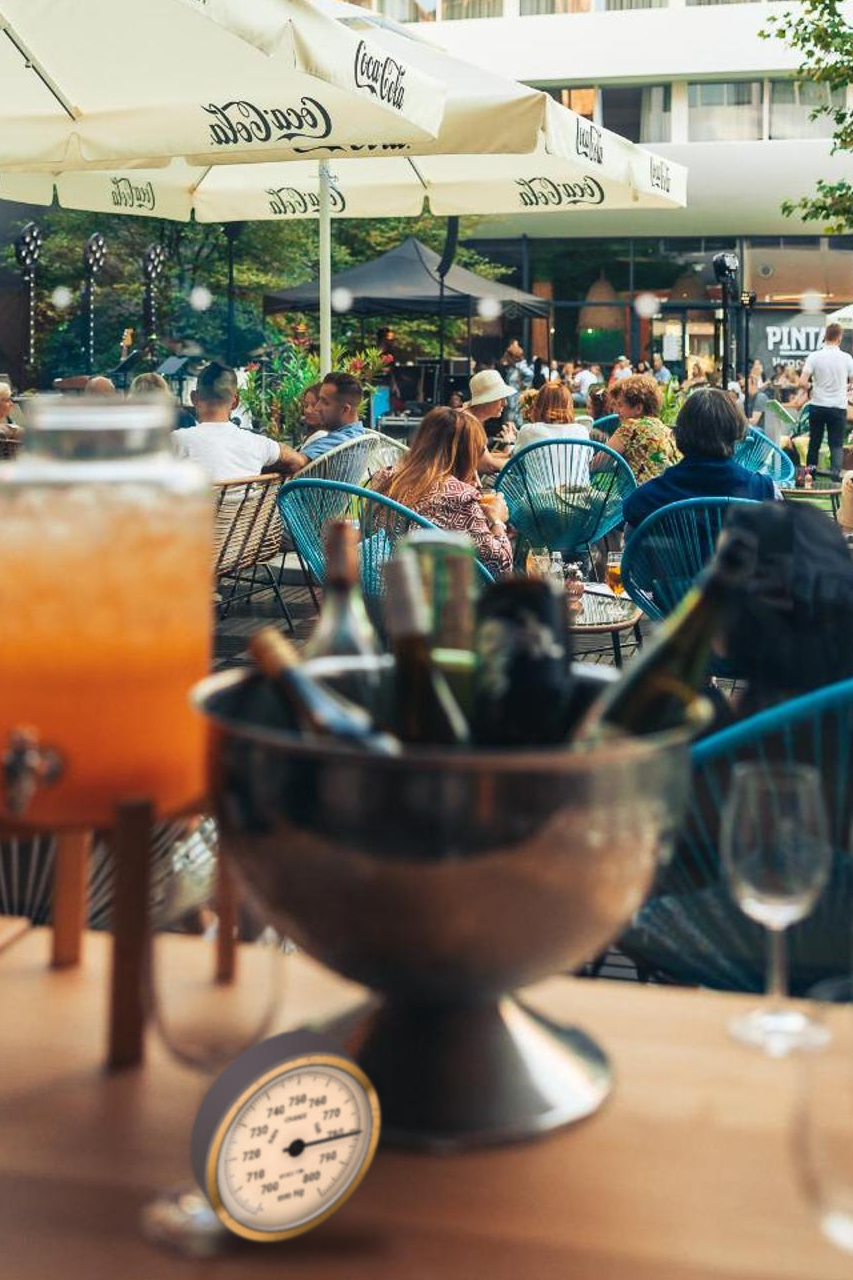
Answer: 780 mmHg
